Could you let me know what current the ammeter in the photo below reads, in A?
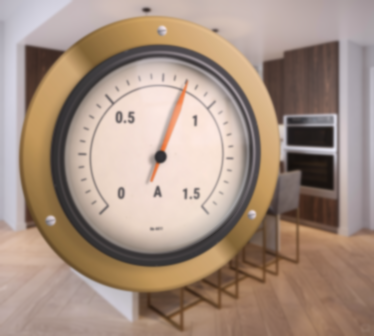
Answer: 0.85 A
